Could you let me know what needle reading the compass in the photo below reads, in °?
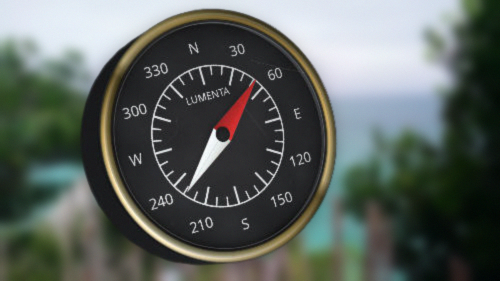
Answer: 50 °
